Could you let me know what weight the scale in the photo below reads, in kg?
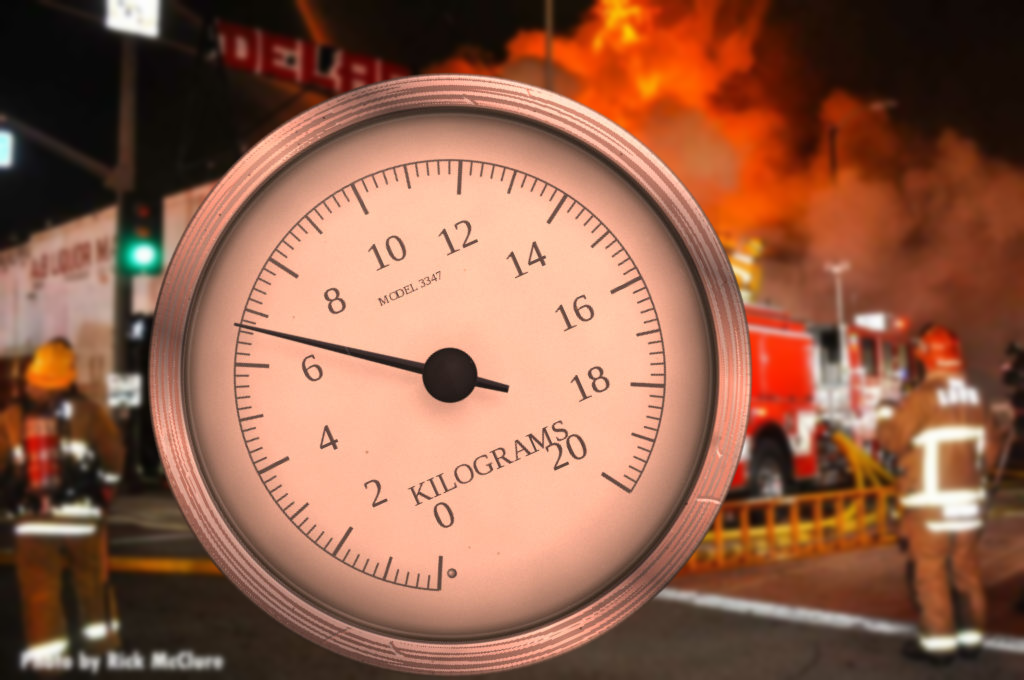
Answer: 6.7 kg
